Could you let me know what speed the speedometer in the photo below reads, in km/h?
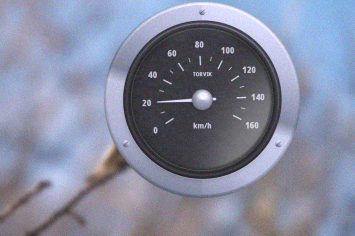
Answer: 20 km/h
